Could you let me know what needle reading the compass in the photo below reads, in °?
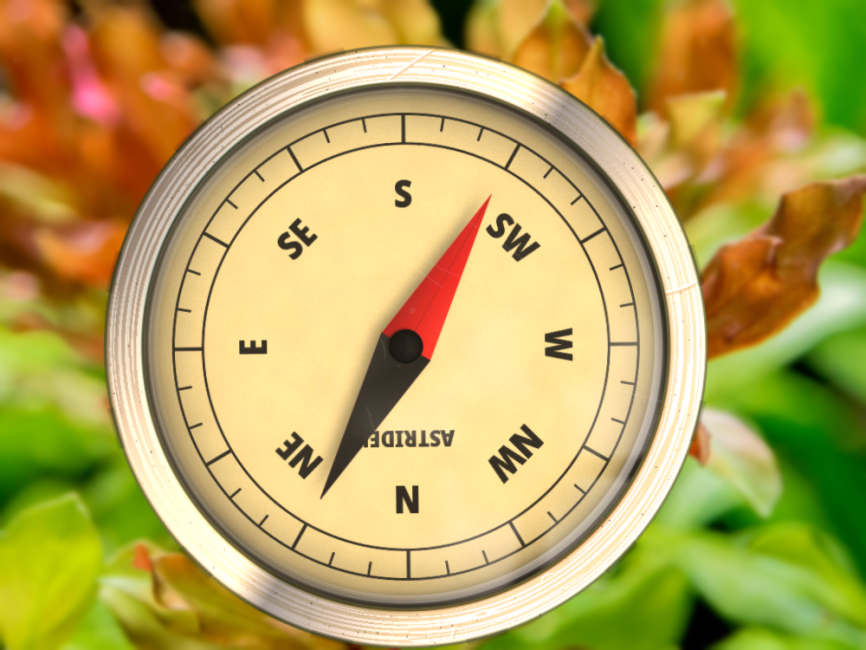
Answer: 210 °
